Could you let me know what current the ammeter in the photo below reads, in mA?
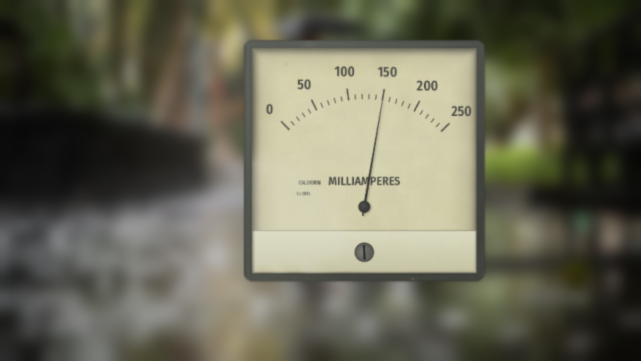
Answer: 150 mA
